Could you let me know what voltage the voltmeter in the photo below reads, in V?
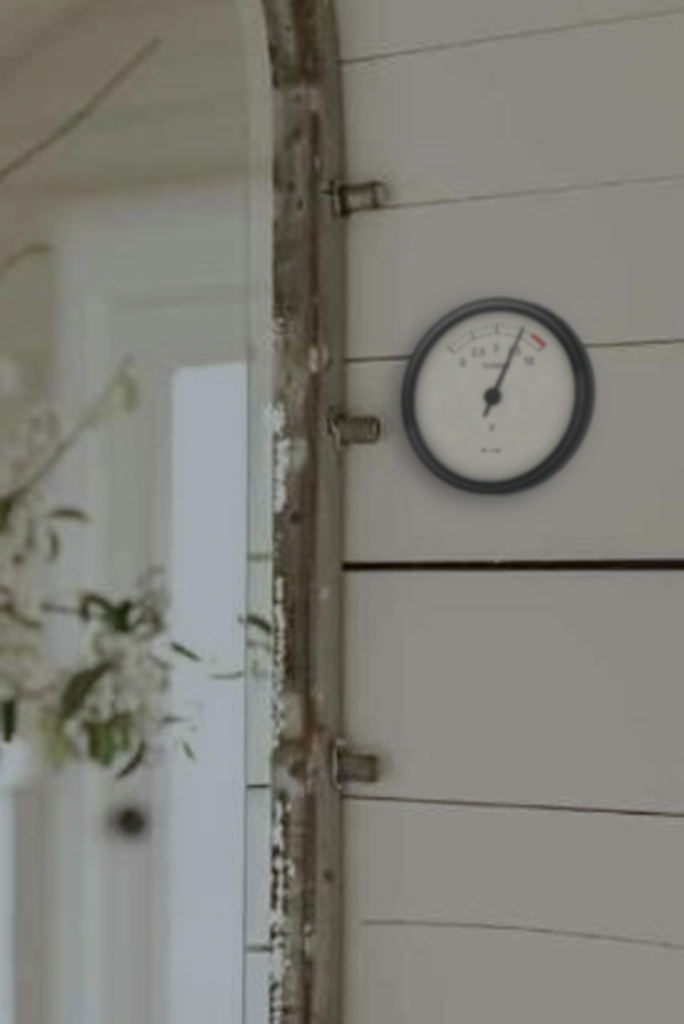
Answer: 7.5 V
